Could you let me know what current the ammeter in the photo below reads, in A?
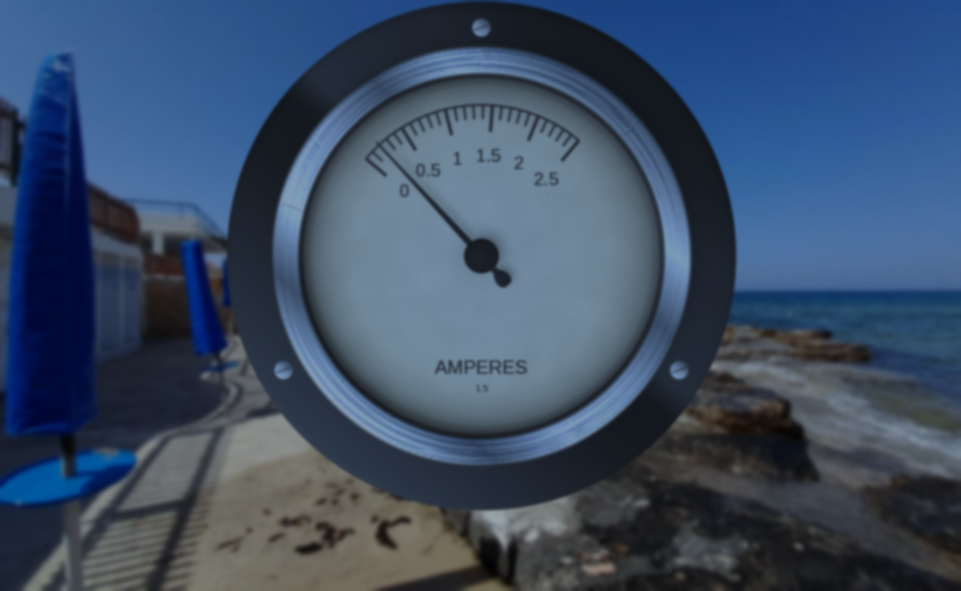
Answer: 0.2 A
